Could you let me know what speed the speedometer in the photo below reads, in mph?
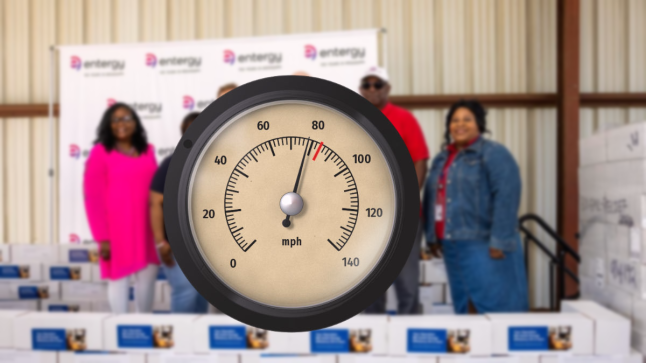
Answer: 78 mph
